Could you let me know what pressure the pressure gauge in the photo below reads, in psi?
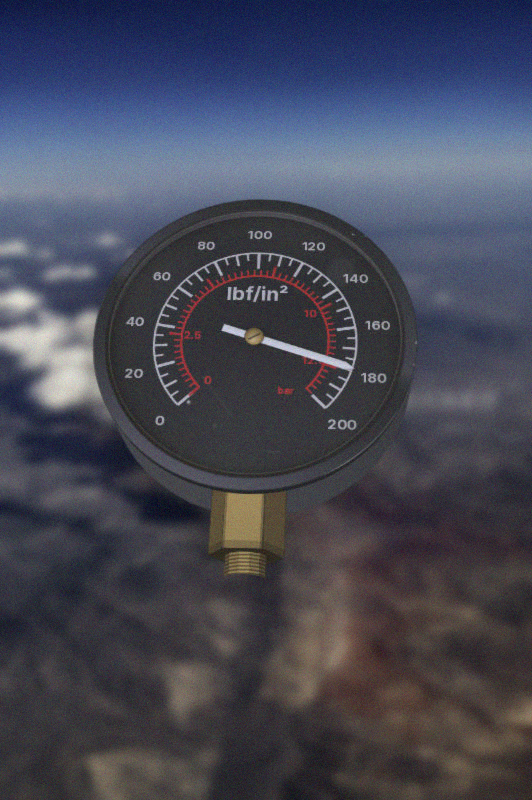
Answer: 180 psi
